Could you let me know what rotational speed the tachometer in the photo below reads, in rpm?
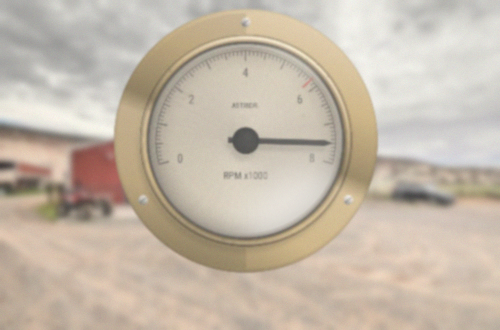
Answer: 7500 rpm
